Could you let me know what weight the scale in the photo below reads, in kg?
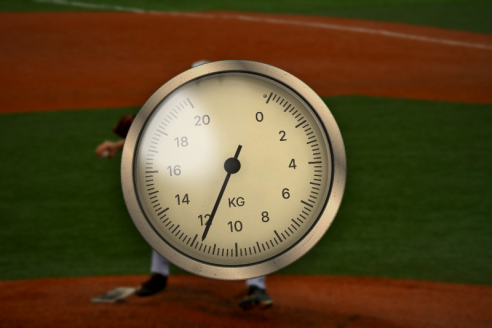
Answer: 11.6 kg
